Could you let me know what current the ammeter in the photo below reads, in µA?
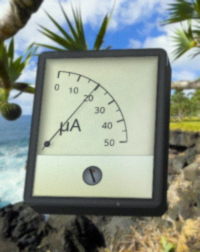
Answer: 20 µA
